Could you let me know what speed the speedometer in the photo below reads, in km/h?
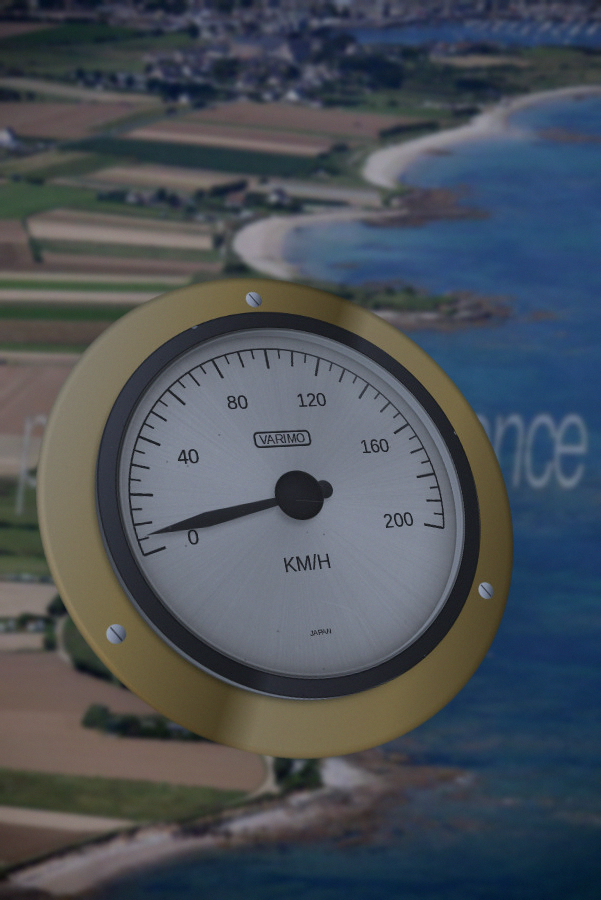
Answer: 5 km/h
